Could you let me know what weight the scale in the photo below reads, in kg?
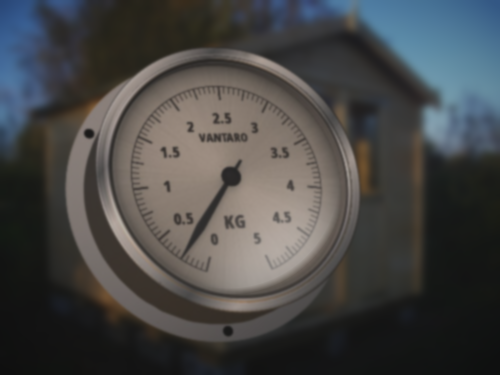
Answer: 0.25 kg
